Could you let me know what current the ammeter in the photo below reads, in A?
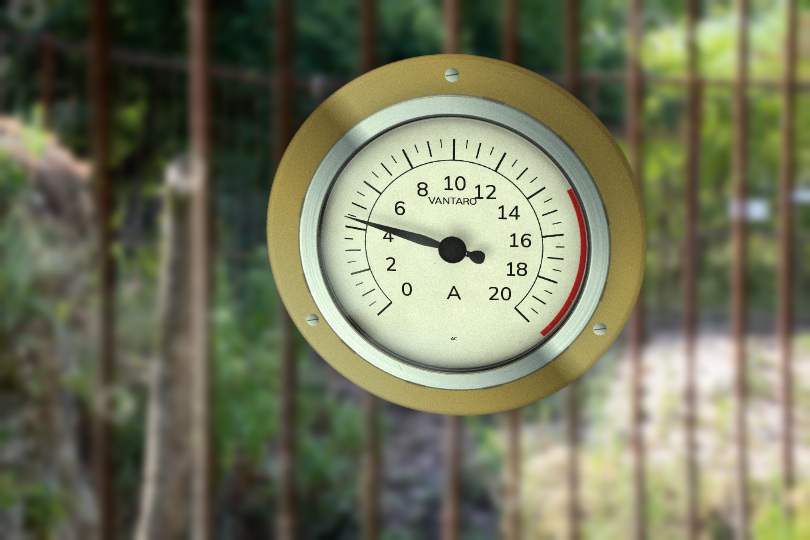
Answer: 4.5 A
